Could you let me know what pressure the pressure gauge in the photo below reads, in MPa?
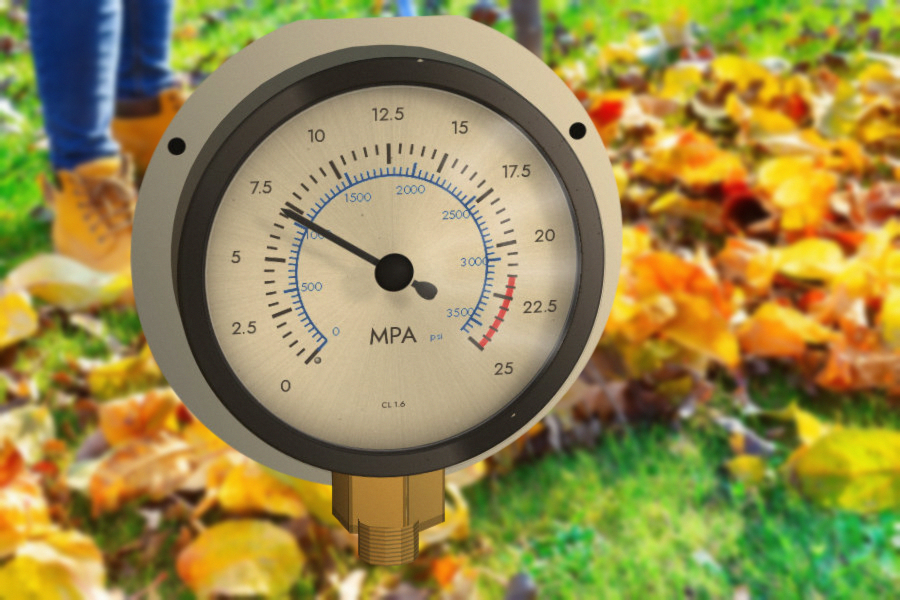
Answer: 7.25 MPa
